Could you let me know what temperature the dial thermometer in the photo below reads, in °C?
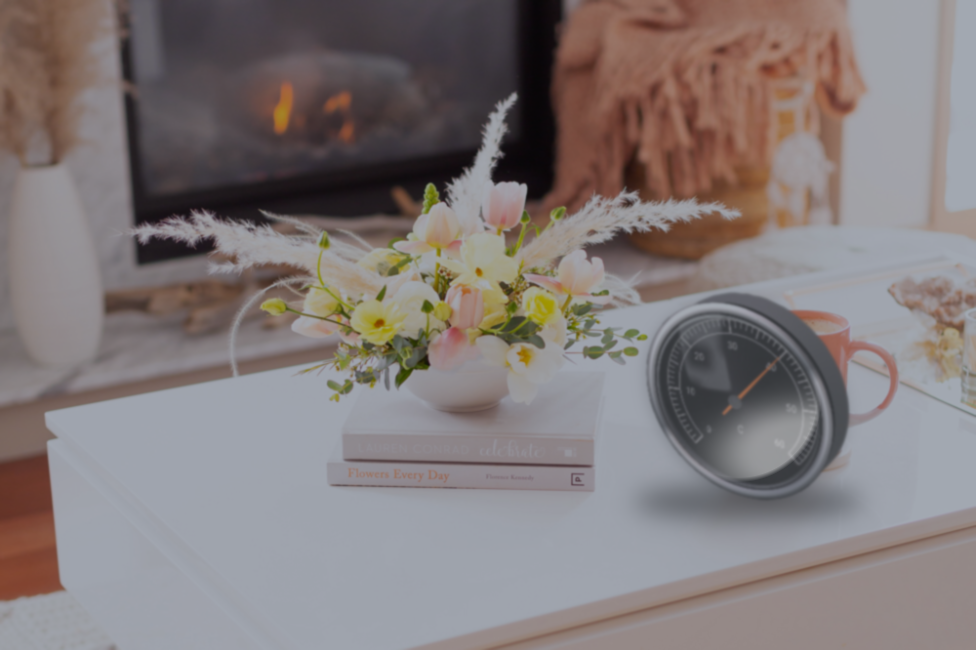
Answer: 40 °C
